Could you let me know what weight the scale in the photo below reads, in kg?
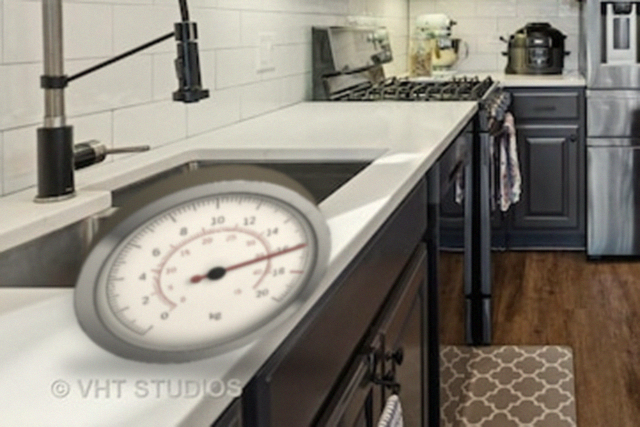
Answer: 16 kg
